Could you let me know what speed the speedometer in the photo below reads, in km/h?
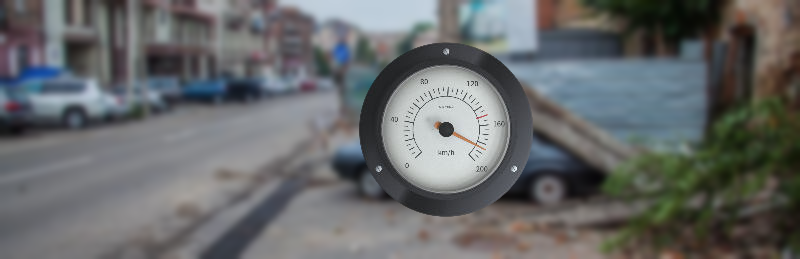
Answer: 185 km/h
